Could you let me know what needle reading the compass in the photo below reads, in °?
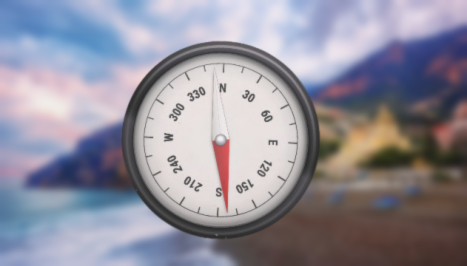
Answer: 172.5 °
